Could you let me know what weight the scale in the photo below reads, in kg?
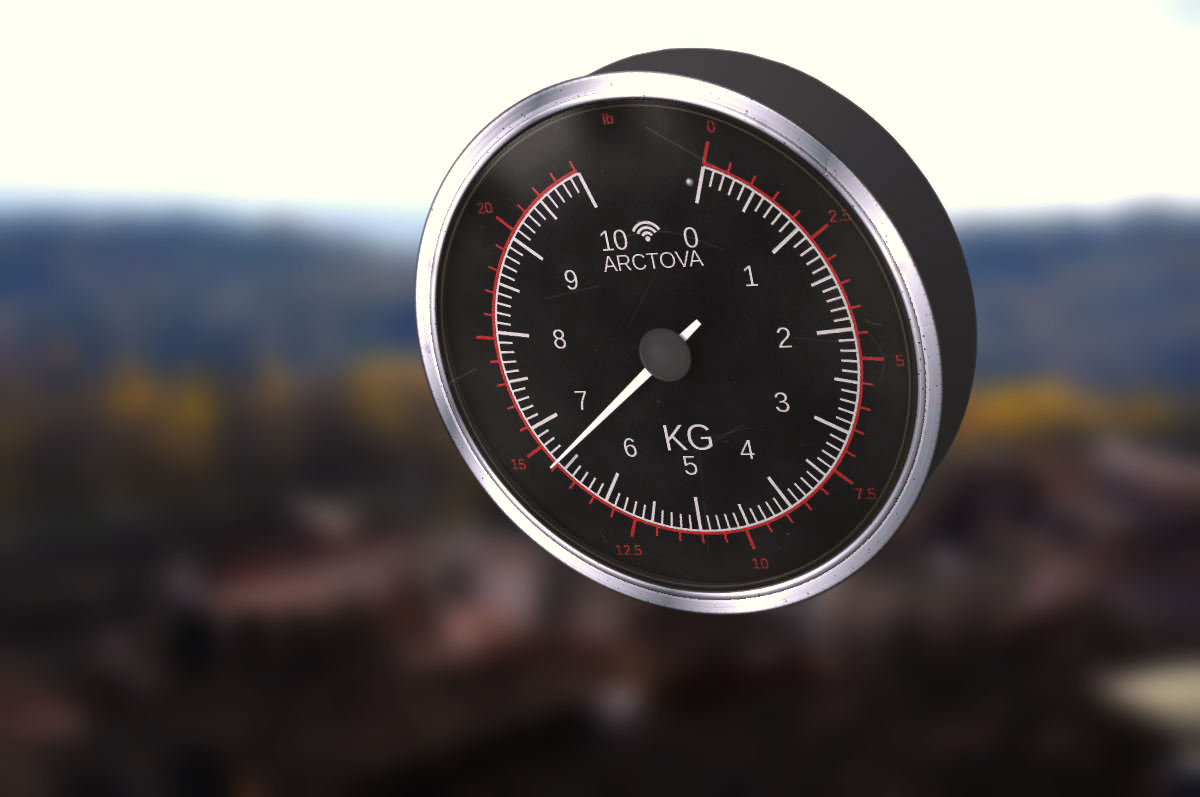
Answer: 6.6 kg
